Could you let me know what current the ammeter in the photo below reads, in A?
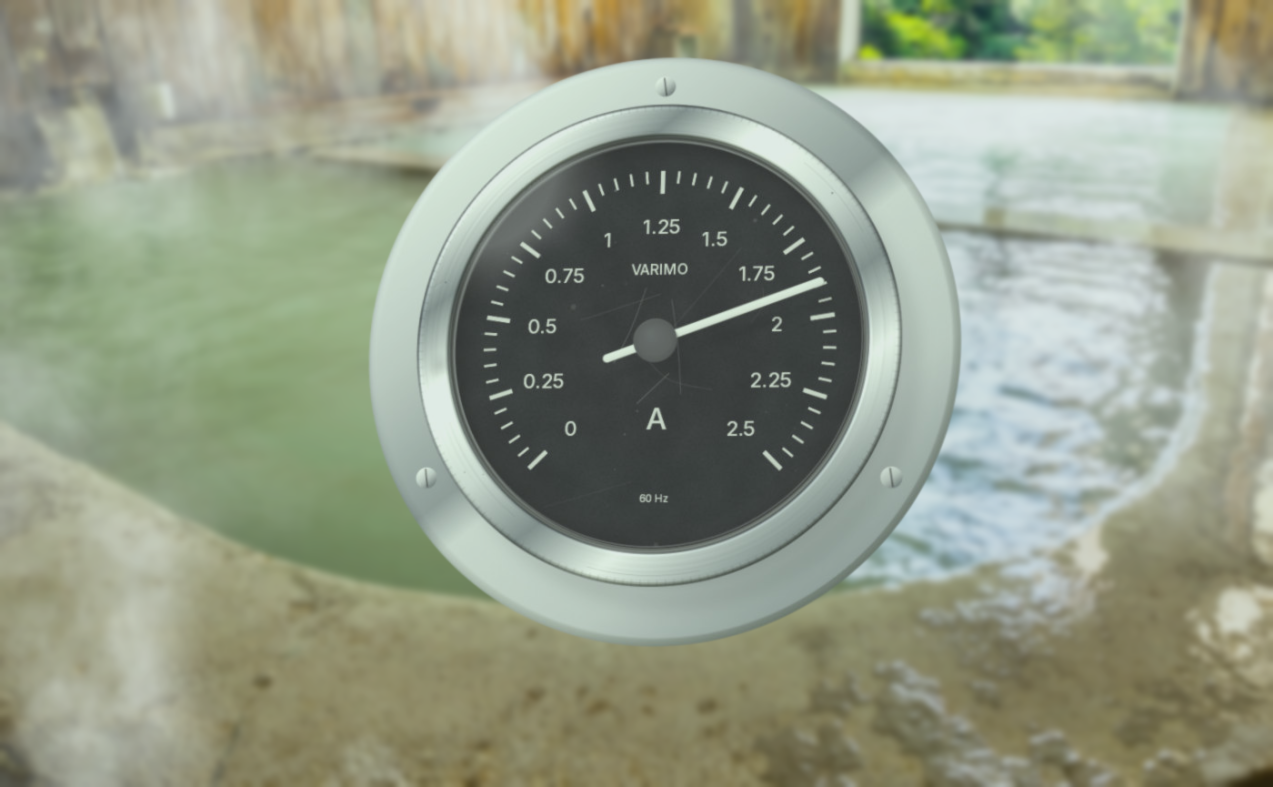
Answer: 1.9 A
